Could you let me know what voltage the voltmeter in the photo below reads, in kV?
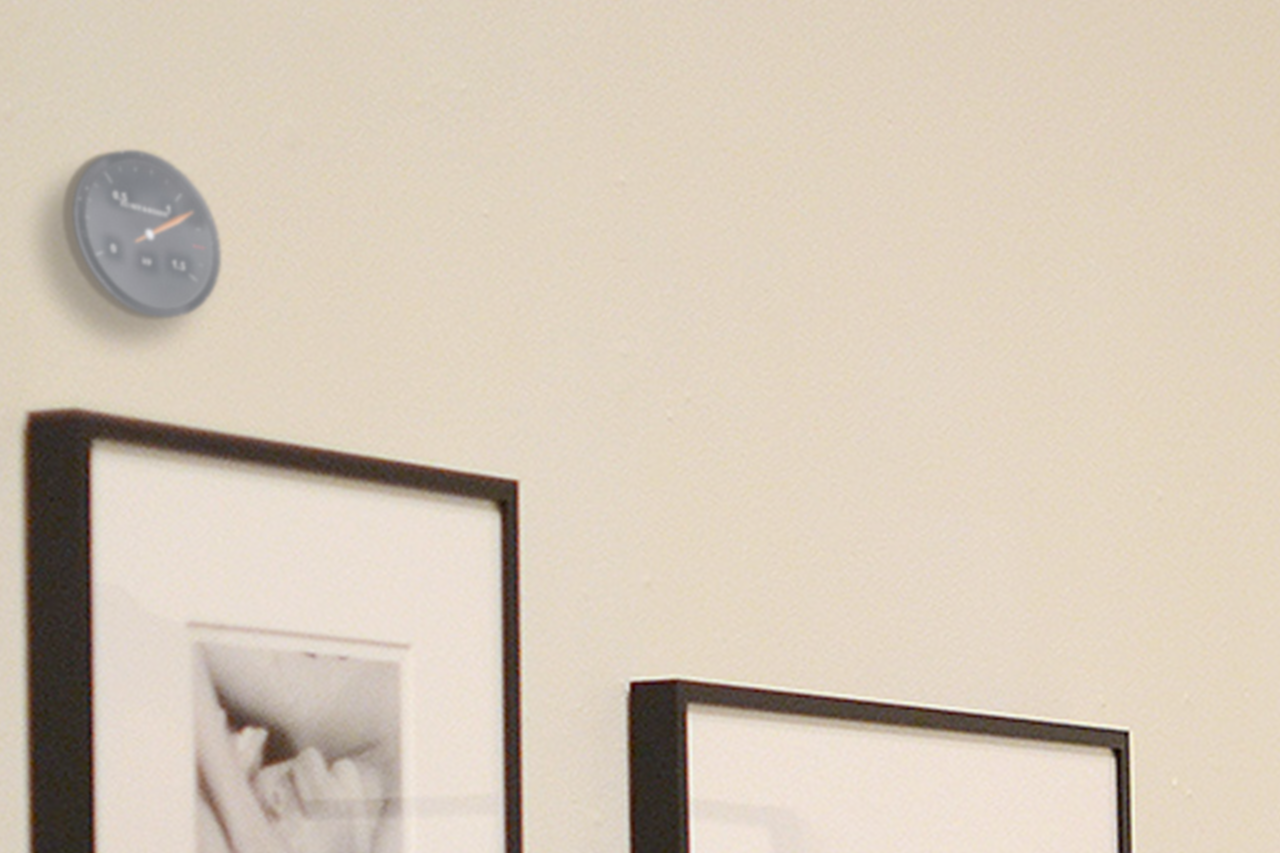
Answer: 1.1 kV
